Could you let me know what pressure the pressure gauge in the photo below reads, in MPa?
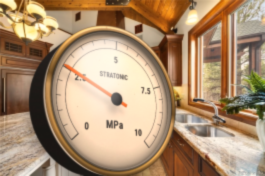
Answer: 2.5 MPa
